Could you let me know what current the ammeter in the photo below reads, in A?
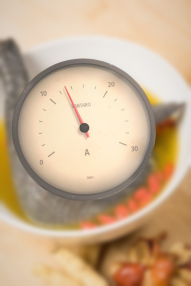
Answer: 13 A
